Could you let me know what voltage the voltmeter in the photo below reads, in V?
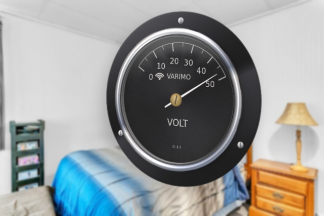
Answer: 47.5 V
